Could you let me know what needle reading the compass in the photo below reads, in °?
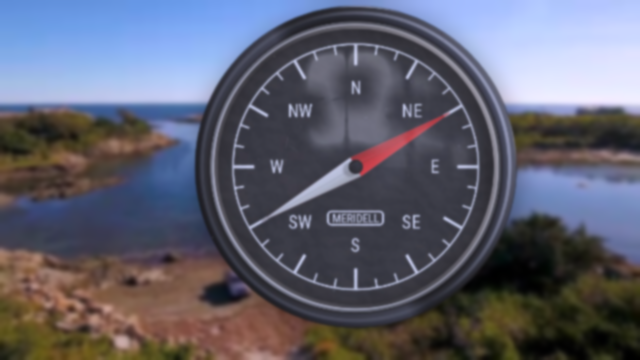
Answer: 60 °
